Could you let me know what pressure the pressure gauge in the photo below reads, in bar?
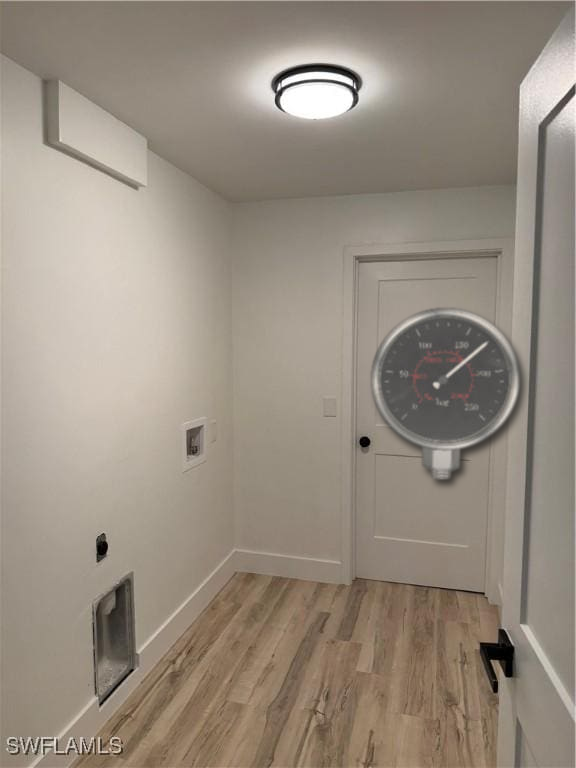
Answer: 170 bar
